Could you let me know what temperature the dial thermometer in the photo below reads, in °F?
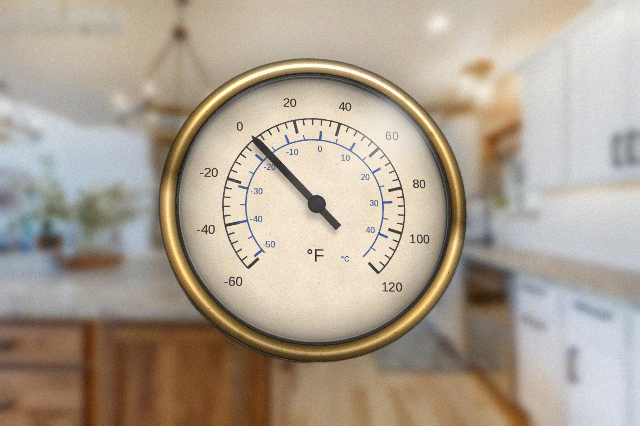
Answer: 0 °F
